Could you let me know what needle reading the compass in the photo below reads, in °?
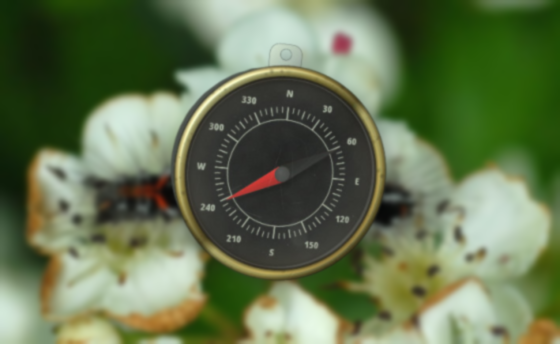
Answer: 240 °
